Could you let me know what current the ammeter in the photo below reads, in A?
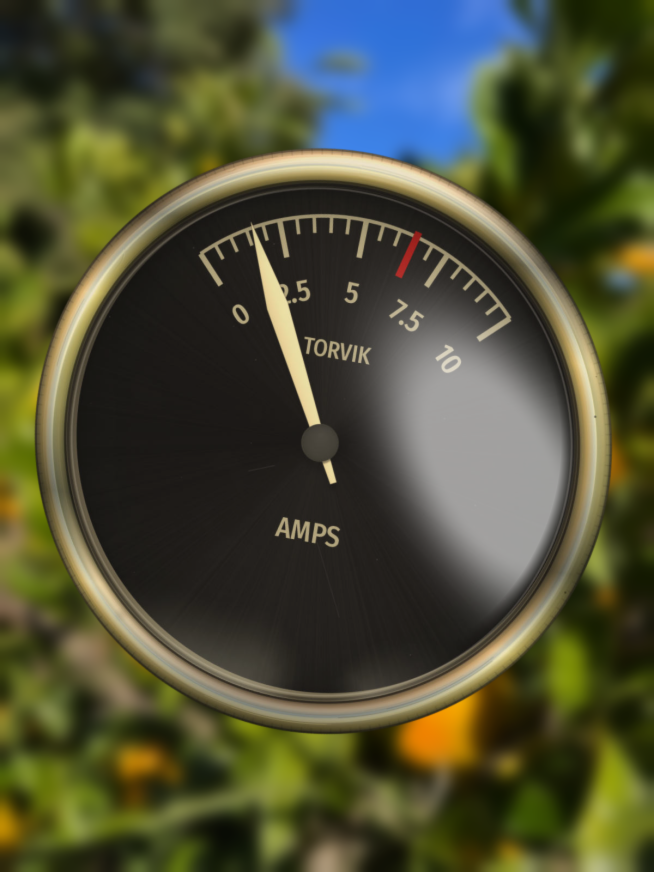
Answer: 1.75 A
